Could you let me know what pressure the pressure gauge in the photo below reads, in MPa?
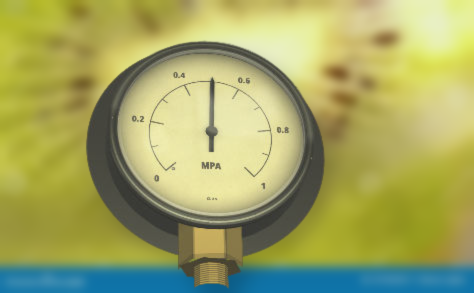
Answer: 0.5 MPa
